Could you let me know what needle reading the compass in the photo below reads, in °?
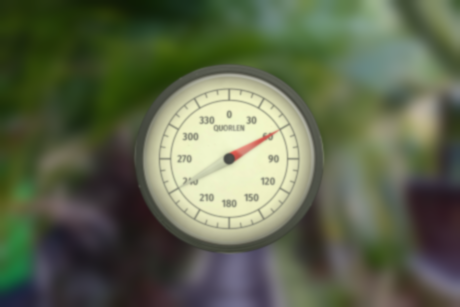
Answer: 60 °
